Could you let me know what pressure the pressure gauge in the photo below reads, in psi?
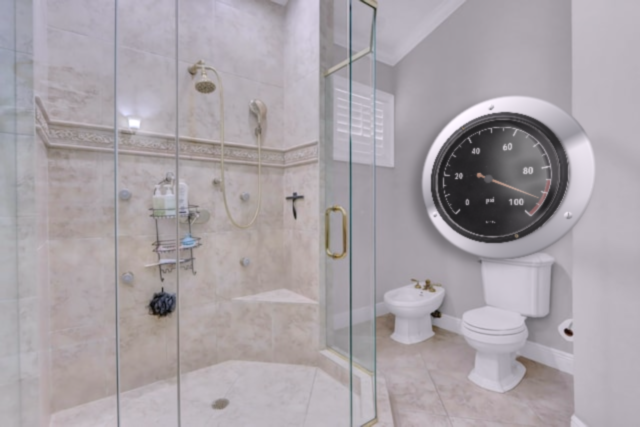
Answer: 92.5 psi
